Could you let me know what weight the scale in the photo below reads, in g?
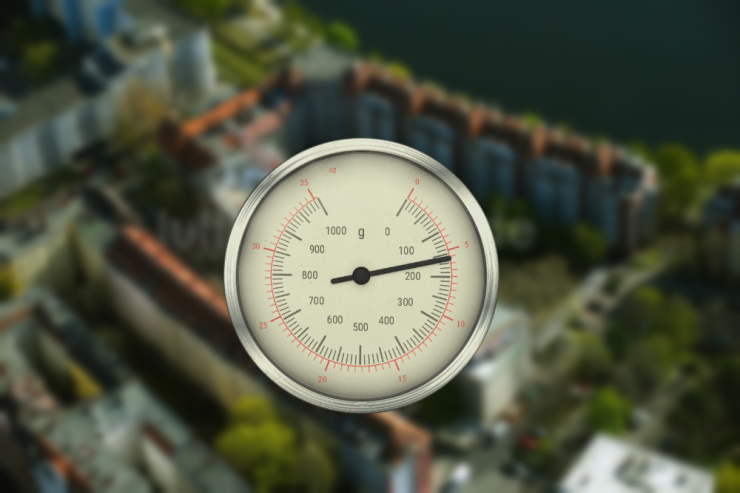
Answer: 160 g
